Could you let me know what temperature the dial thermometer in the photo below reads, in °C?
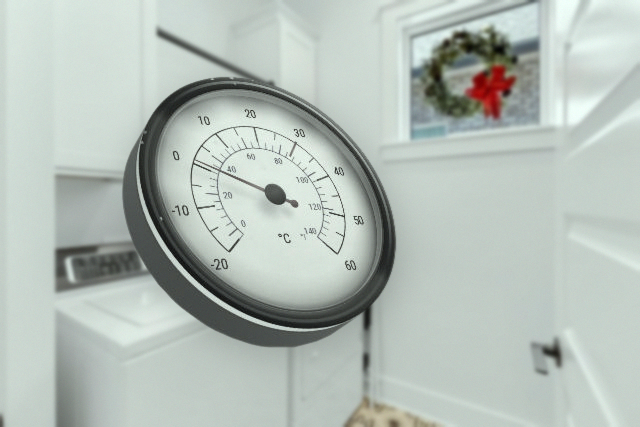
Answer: 0 °C
